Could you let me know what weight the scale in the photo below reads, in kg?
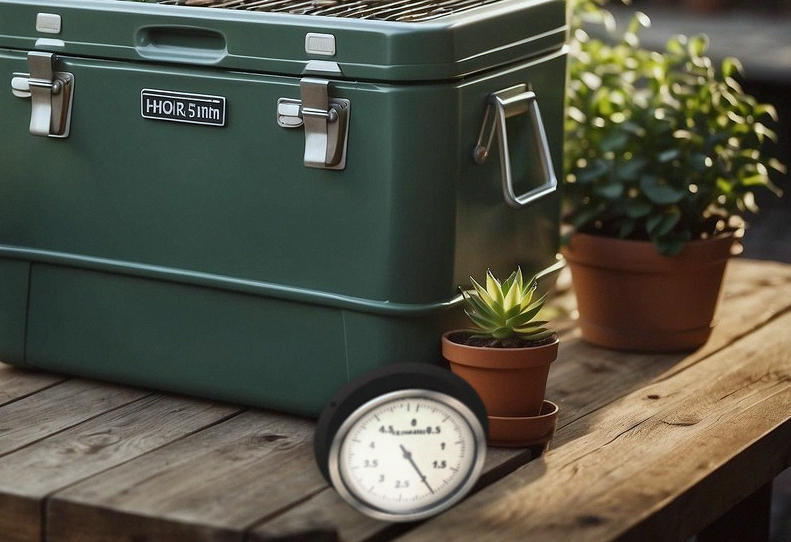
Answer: 2 kg
